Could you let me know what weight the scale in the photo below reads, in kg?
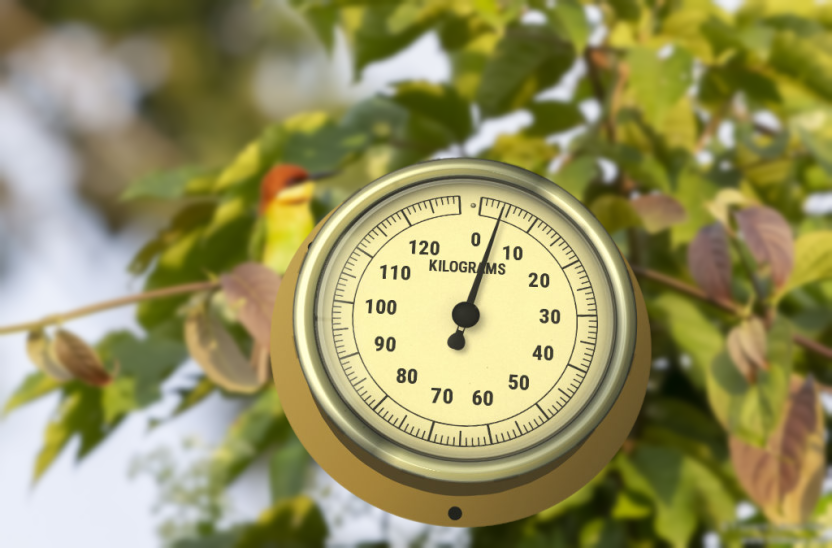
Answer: 4 kg
